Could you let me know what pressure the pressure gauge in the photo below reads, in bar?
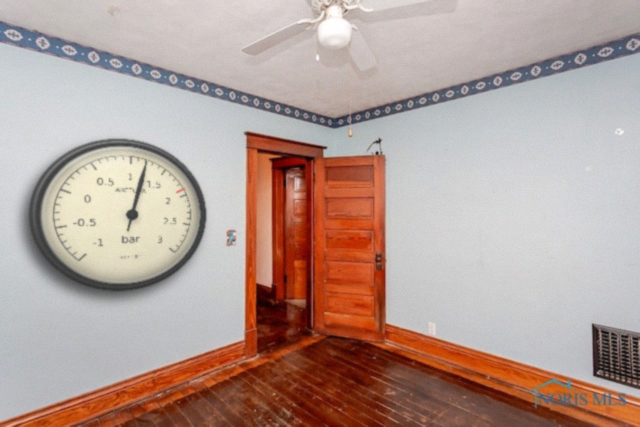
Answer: 1.2 bar
